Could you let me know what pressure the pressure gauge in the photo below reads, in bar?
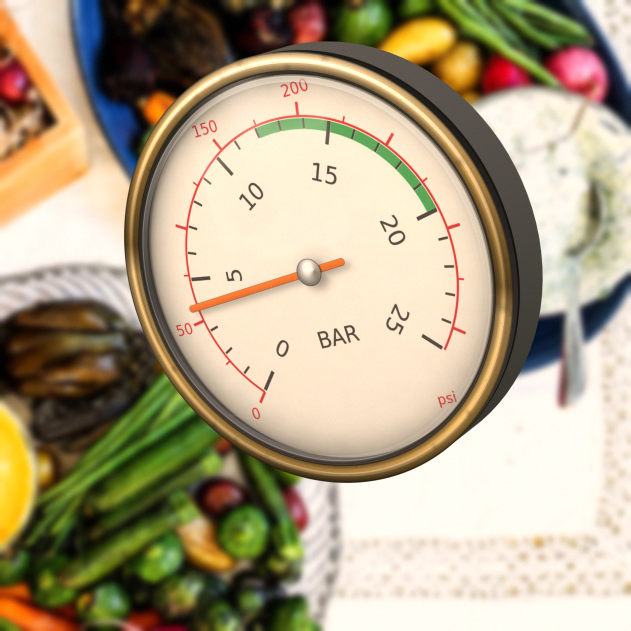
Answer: 4 bar
